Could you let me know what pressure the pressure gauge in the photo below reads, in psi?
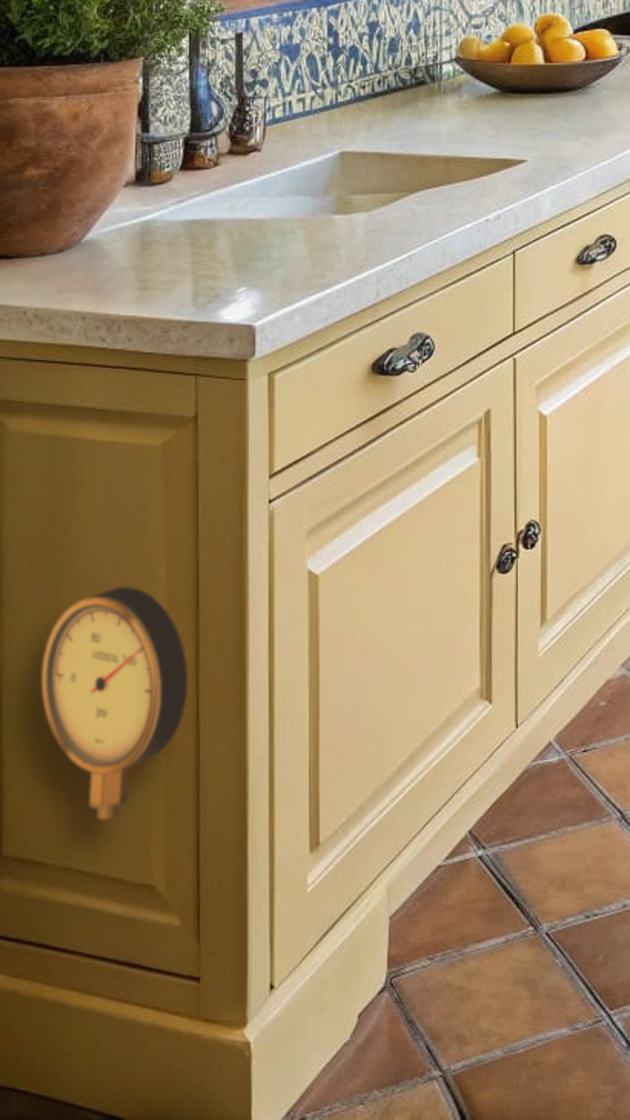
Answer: 160 psi
